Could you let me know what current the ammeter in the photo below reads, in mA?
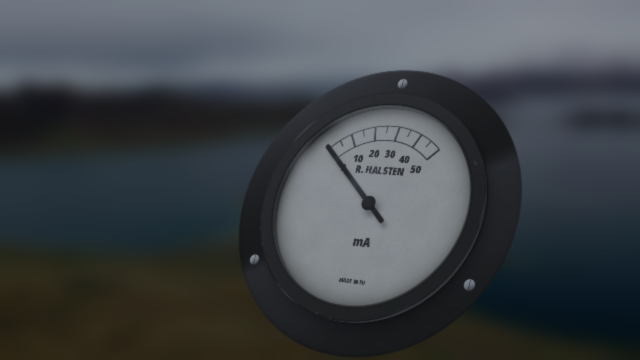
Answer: 0 mA
